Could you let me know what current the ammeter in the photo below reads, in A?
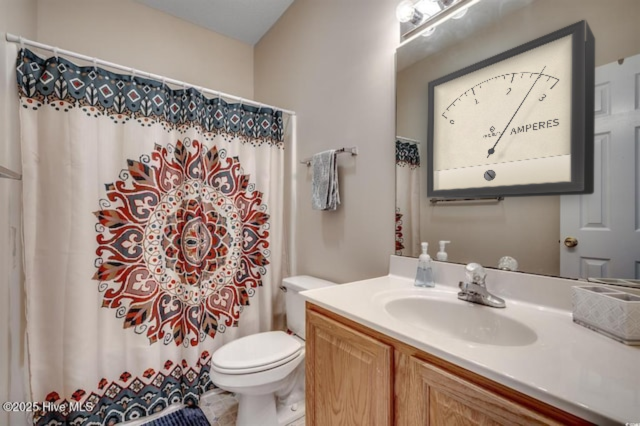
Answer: 2.6 A
